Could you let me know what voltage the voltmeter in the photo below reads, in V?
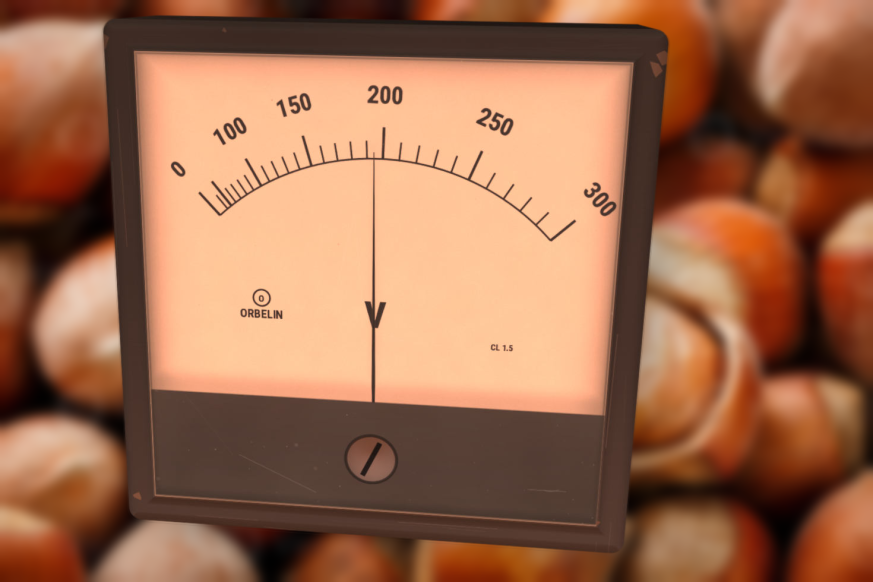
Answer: 195 V
